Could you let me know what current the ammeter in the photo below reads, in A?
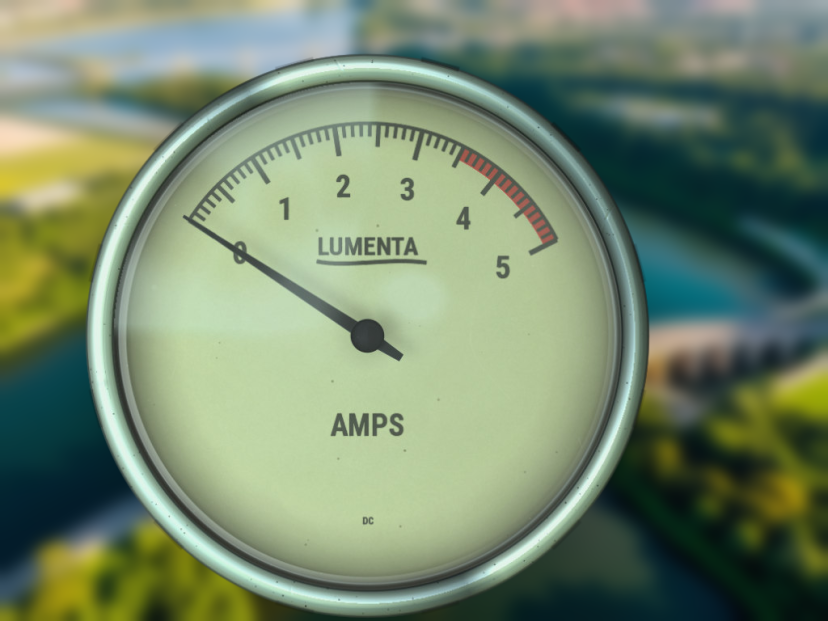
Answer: 0 A
